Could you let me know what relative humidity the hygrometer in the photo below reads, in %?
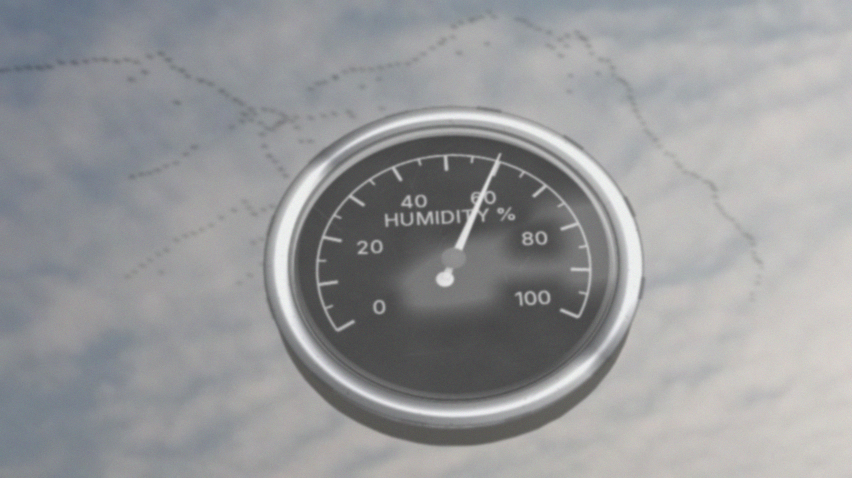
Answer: 60 %
